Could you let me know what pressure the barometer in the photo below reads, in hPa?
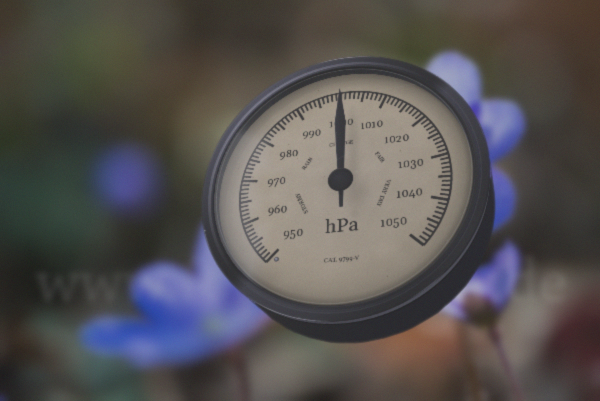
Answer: 1000 hPa
